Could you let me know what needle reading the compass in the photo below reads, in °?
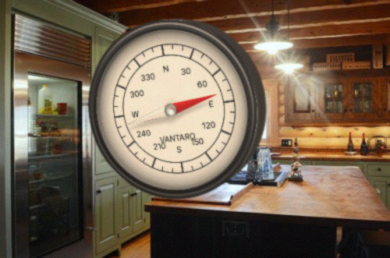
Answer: 80 °
